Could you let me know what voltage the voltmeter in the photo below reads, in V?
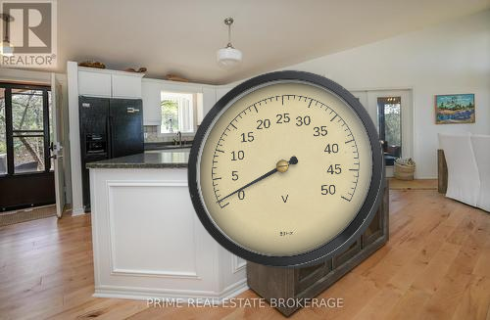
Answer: 1 V
